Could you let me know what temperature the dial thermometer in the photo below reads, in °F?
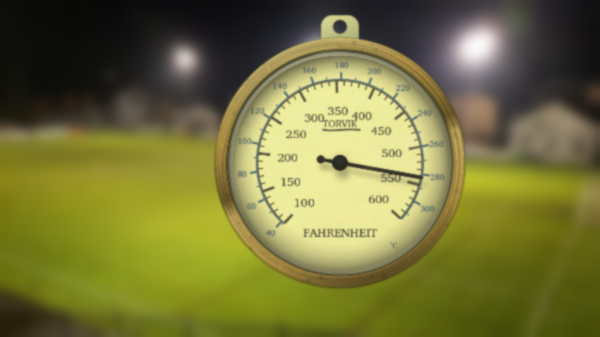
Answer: 540 °F
